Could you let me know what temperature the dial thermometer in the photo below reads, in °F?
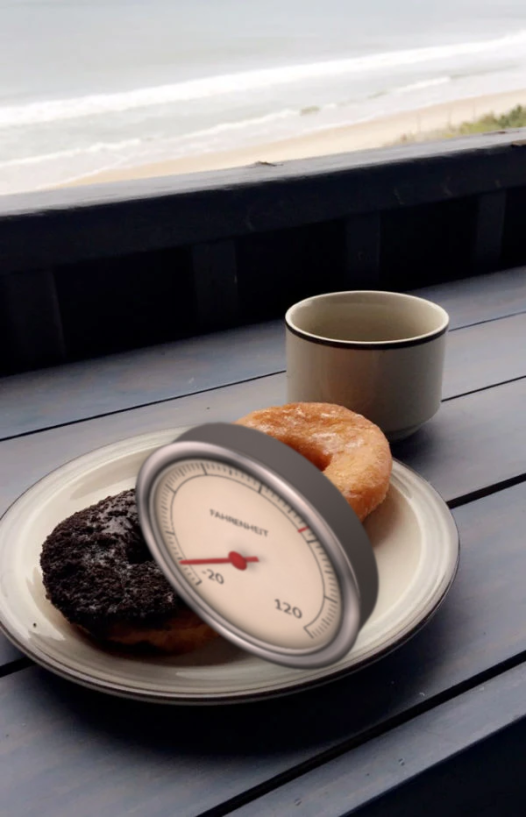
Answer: -10 °F
